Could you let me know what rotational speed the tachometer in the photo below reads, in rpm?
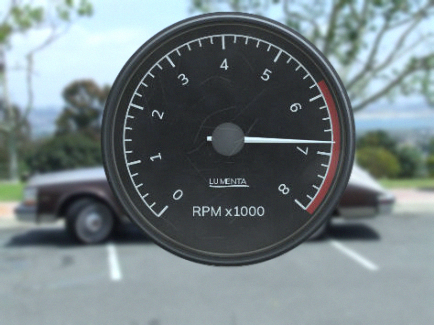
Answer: 6800 rpm
